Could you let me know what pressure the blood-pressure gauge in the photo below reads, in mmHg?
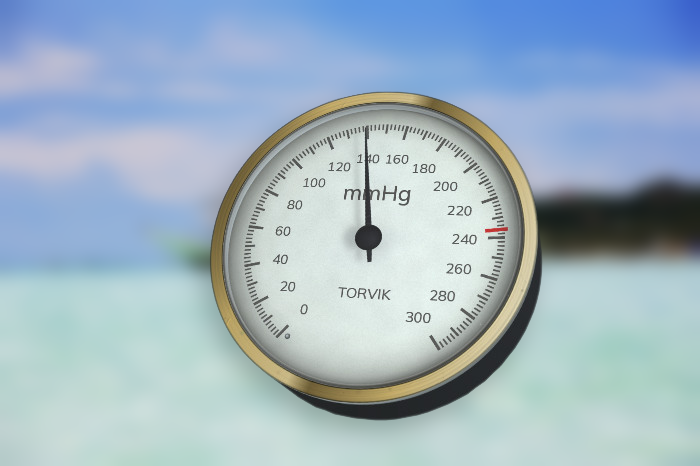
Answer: 140 mmHg
